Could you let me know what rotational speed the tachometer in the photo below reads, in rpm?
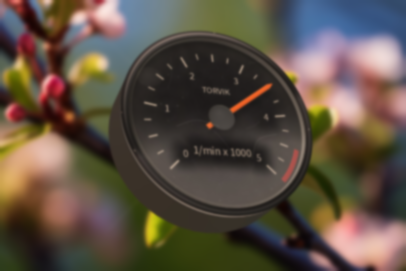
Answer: 3500 rpm
